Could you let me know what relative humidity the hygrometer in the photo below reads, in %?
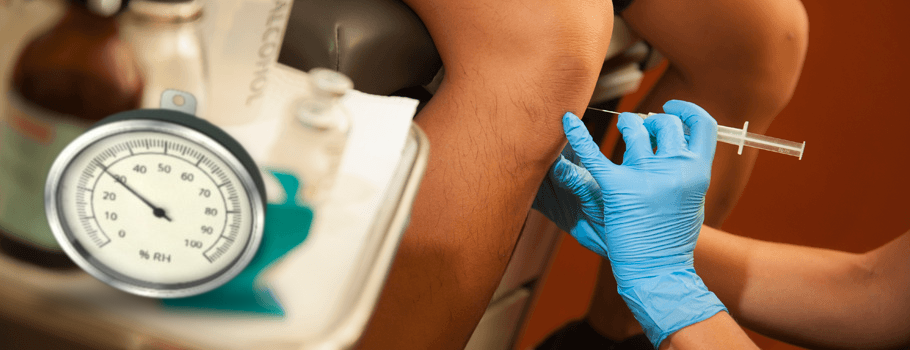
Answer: 30 %
